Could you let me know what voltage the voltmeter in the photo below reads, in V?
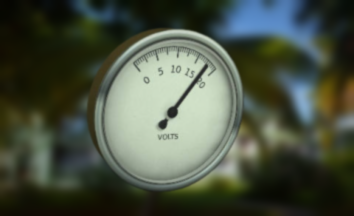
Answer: 17.5 V
